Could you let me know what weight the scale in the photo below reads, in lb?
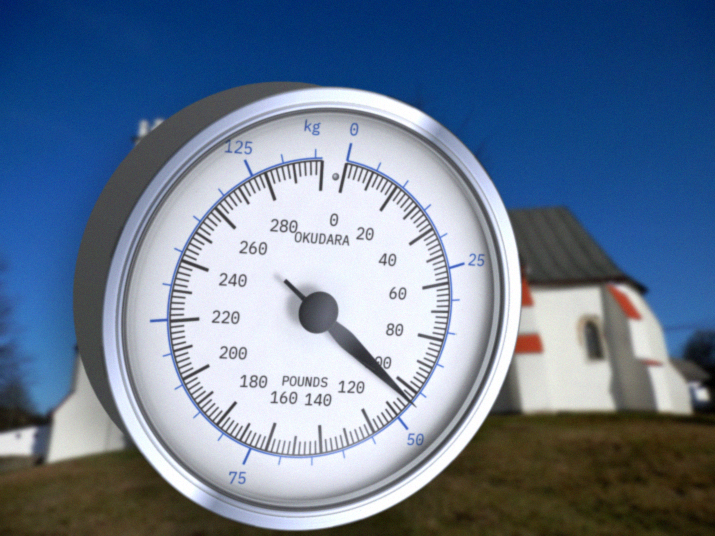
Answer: 104 lb
